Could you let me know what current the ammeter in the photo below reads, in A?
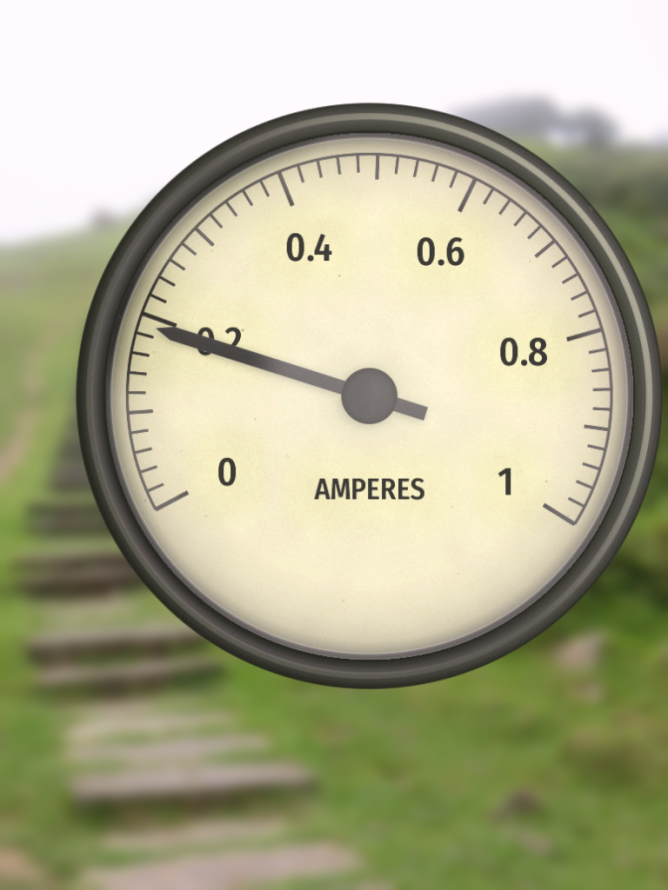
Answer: 0.19 A
